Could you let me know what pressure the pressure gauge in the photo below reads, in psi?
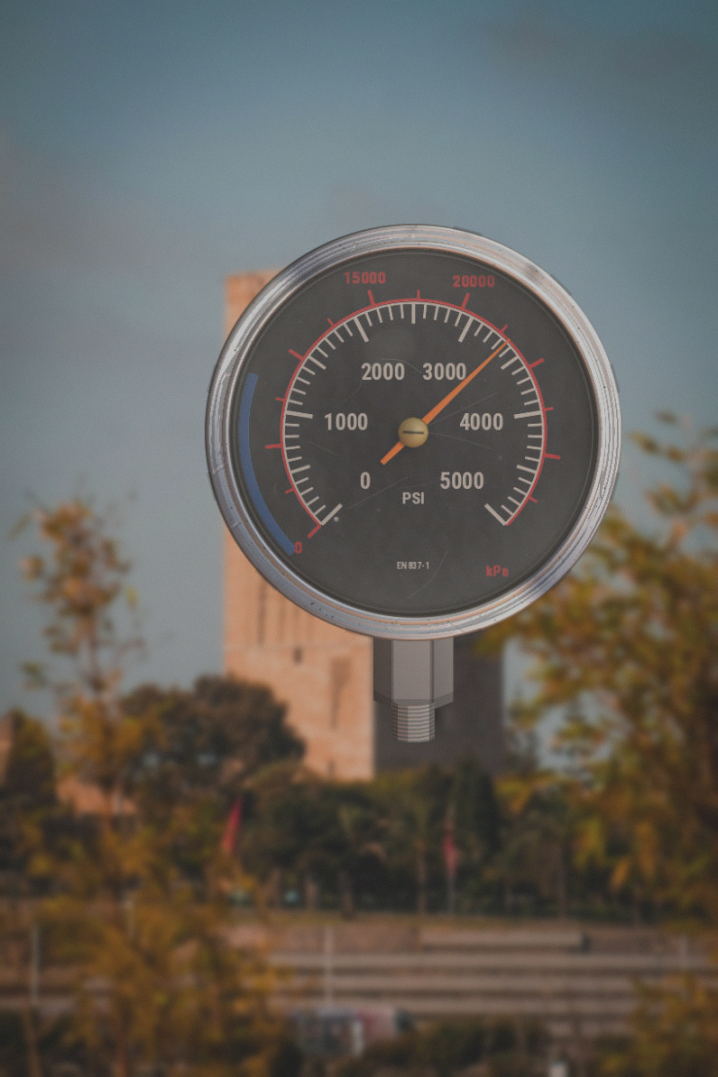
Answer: 3350 psi
